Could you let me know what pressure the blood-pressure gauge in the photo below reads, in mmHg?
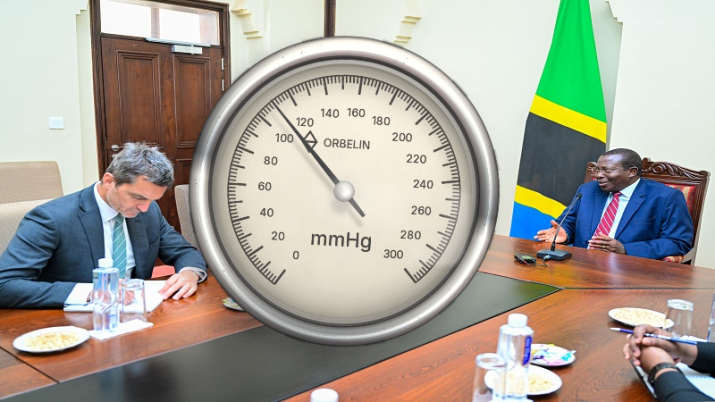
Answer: 110 mmHg
